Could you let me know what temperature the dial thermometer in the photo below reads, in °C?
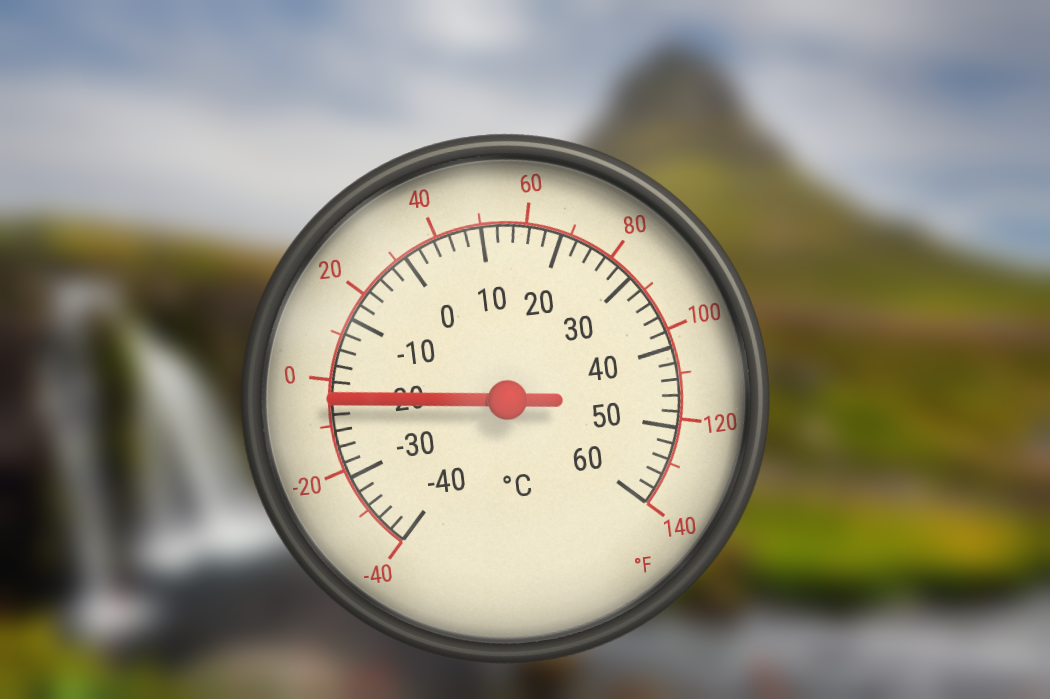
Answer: -20 °C
